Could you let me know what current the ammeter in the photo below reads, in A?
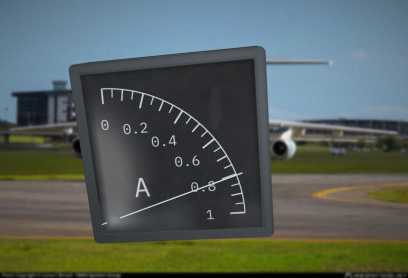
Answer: 0.8 A
